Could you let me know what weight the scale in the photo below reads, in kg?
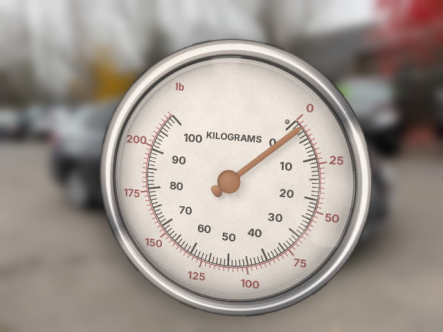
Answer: 2 kg
